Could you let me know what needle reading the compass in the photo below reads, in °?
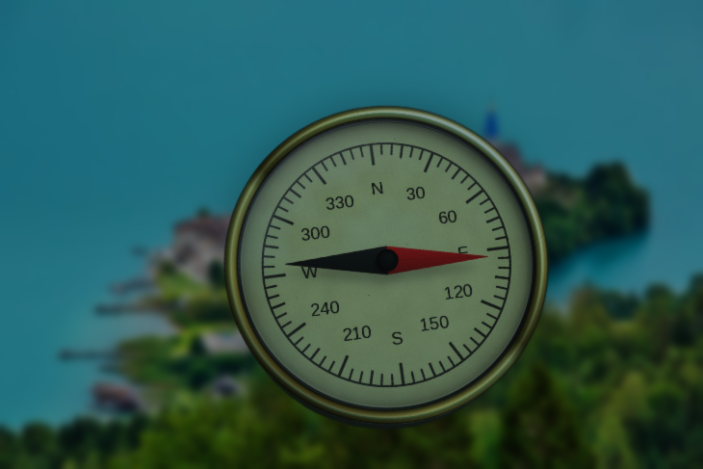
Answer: 95 °
